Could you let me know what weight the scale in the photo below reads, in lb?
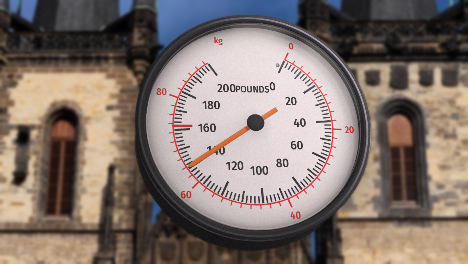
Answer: 140 lb
